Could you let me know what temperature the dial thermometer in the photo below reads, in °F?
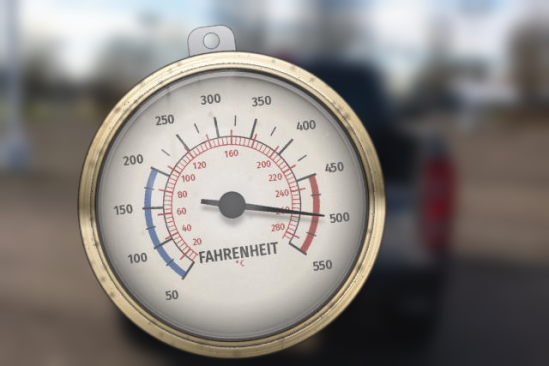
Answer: 500 °F
